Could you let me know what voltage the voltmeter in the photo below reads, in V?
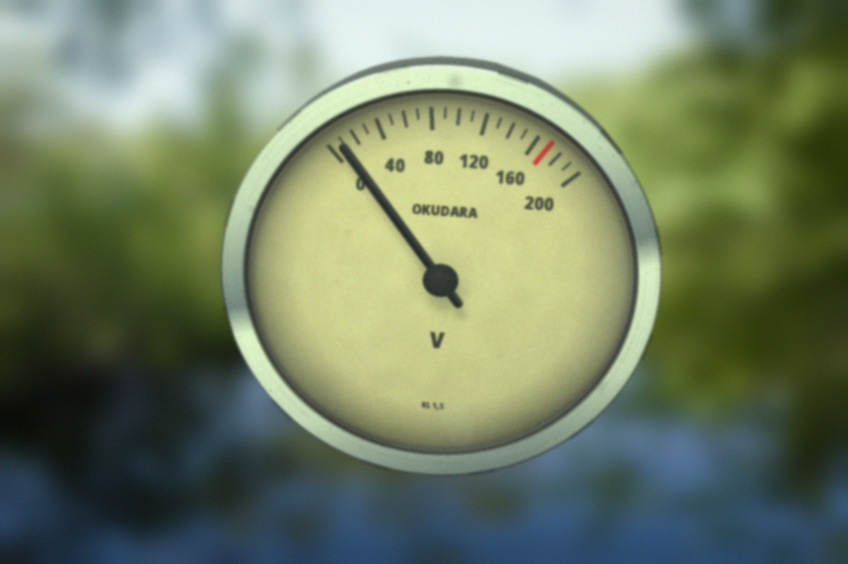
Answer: 10 V
